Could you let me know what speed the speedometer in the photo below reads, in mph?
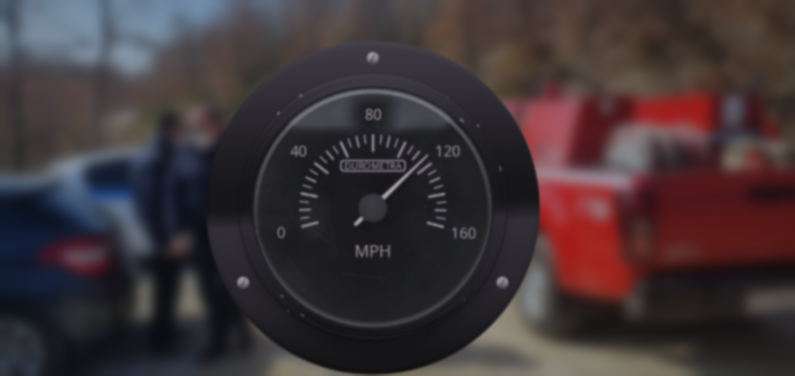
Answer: 115 mph
